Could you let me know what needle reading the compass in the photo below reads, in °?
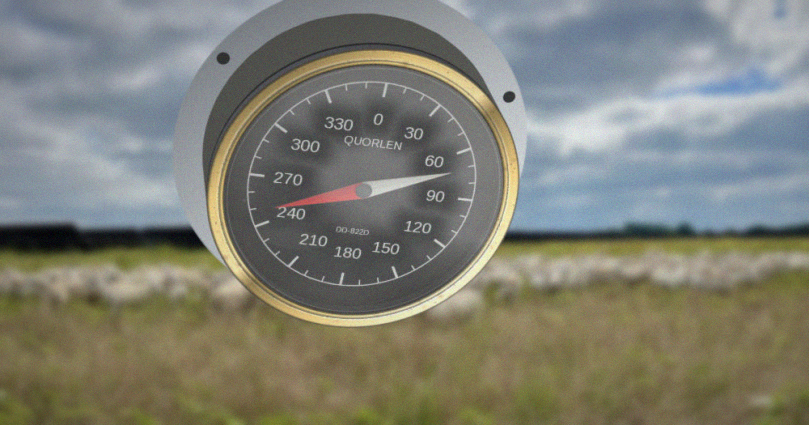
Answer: 250 °
